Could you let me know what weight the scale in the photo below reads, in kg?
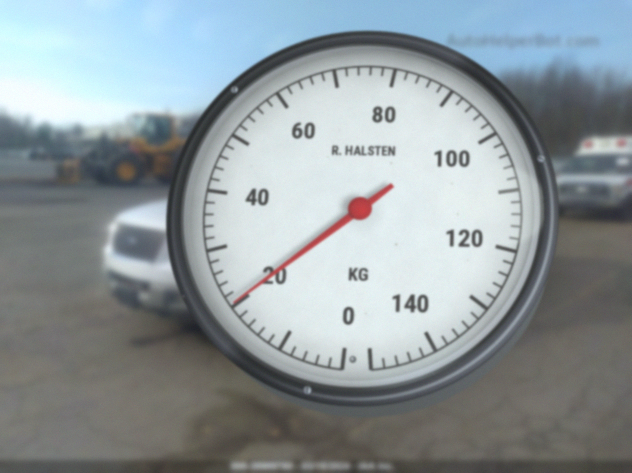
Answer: 20 kg
